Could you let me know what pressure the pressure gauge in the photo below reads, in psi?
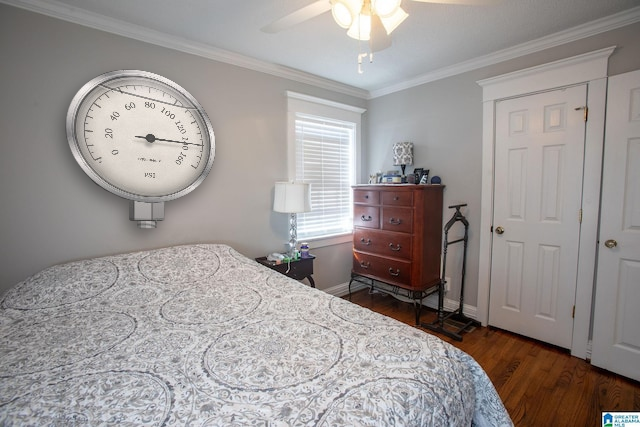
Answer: 140 psi
